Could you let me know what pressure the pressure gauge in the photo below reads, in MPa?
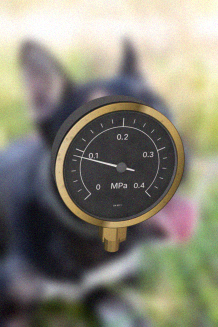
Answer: 0.09 MPa
